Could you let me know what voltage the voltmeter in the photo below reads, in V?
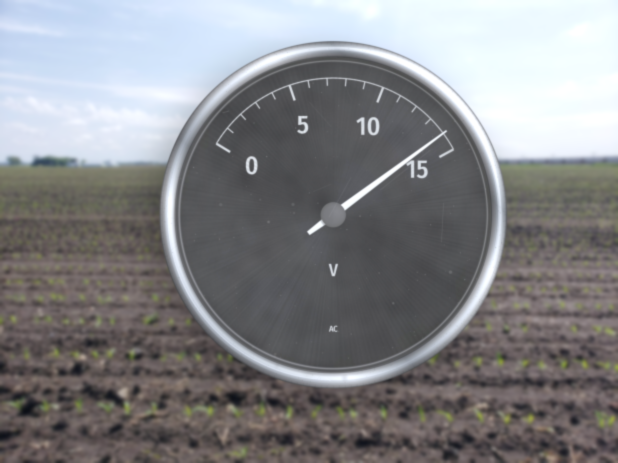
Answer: 14 V
